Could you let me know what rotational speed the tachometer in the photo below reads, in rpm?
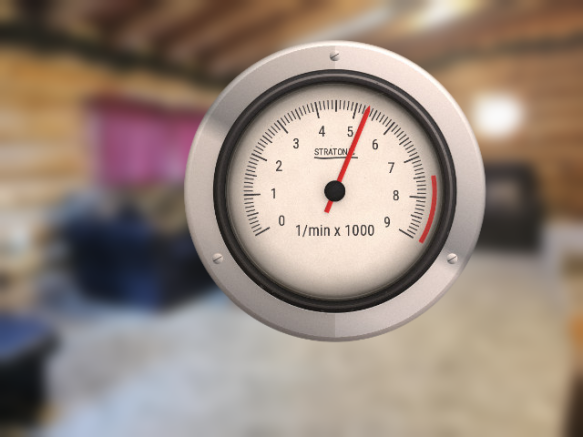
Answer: 5300 rpm
